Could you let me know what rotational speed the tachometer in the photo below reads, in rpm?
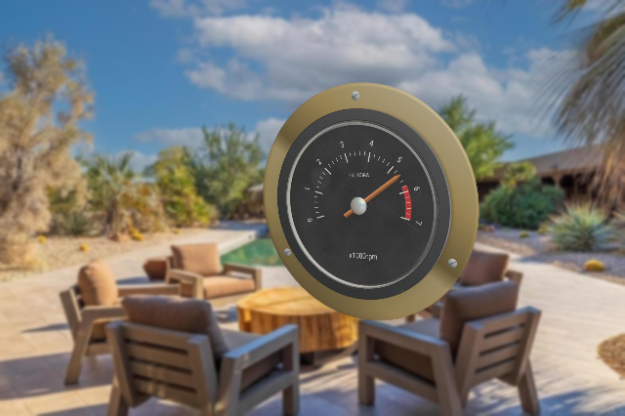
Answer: 5400 rpm
